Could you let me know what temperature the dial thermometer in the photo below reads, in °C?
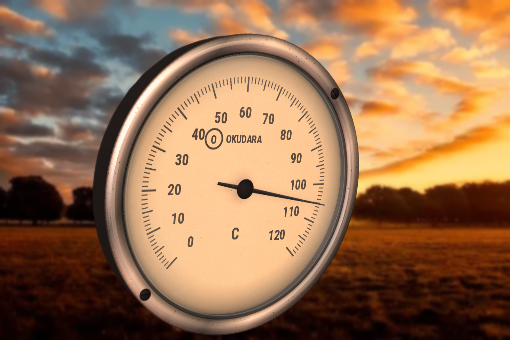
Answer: 105 °C
